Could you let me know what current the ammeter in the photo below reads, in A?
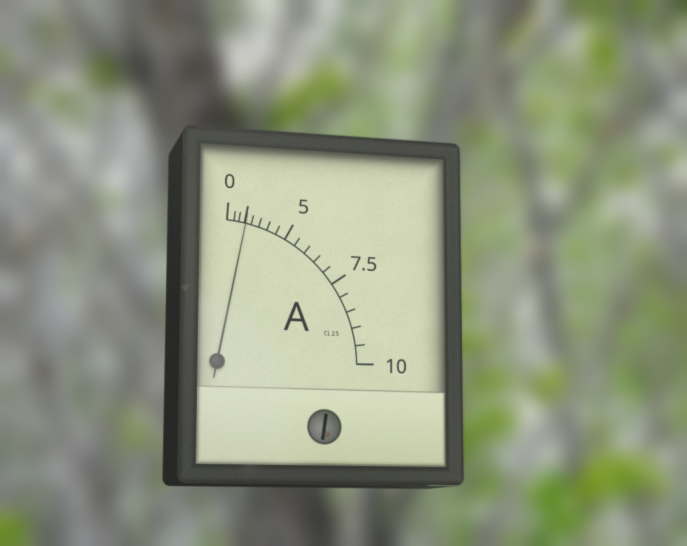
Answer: 2.5 A
